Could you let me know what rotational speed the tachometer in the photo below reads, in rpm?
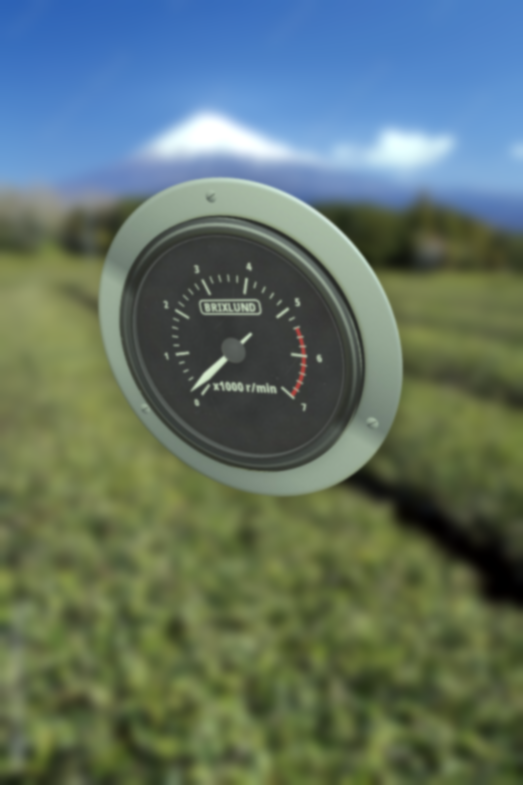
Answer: 200 rpm
